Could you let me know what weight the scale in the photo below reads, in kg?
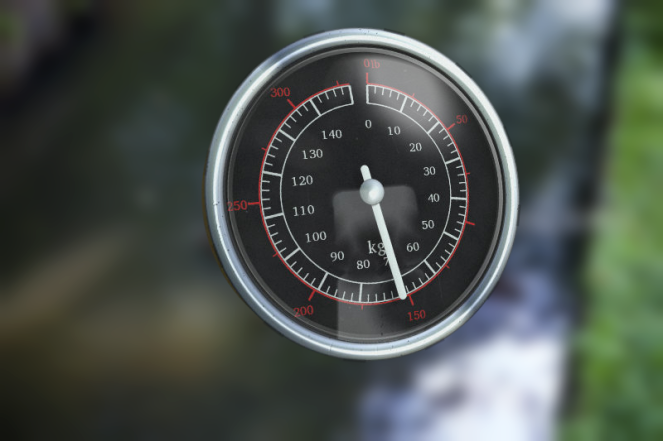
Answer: 70 kg
